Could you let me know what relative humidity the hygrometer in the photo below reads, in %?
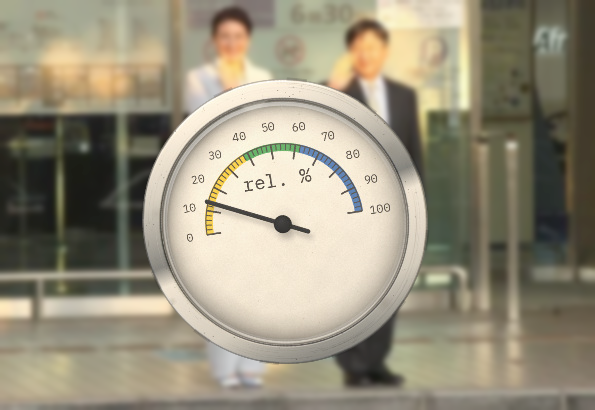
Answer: 14 %
